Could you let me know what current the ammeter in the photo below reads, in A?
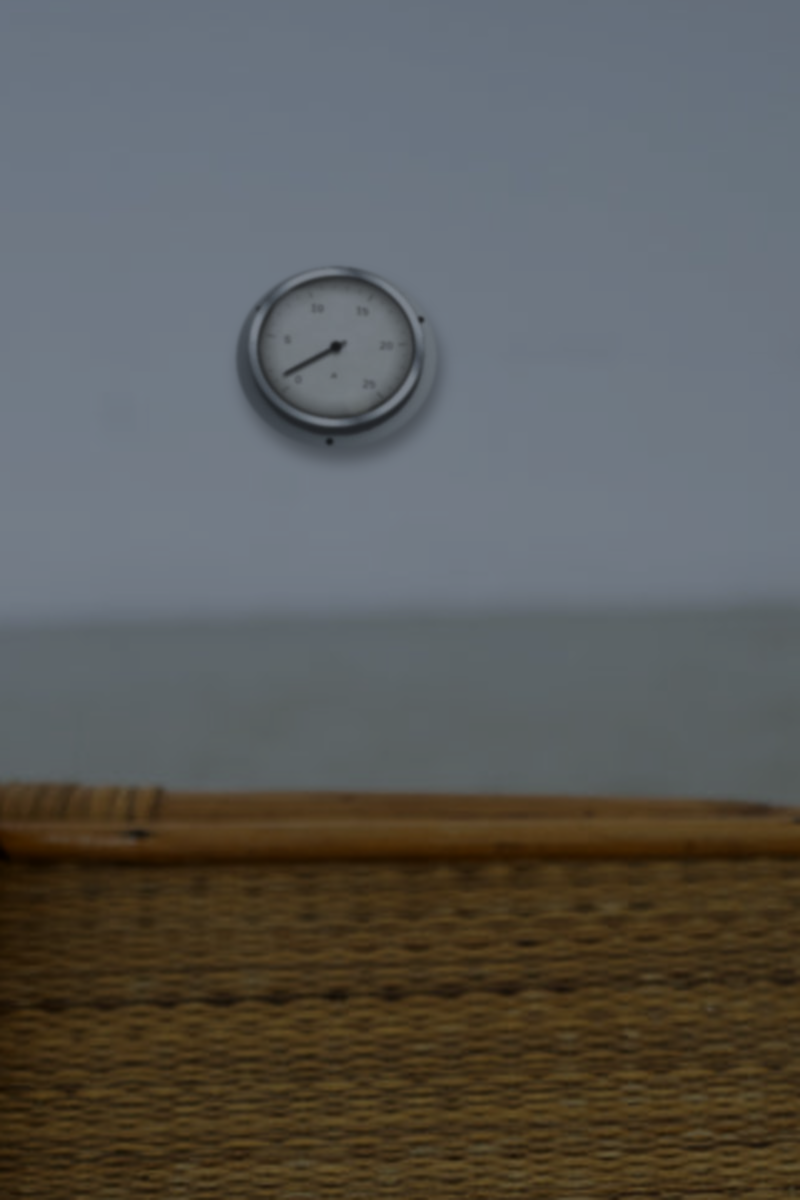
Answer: 1 A
